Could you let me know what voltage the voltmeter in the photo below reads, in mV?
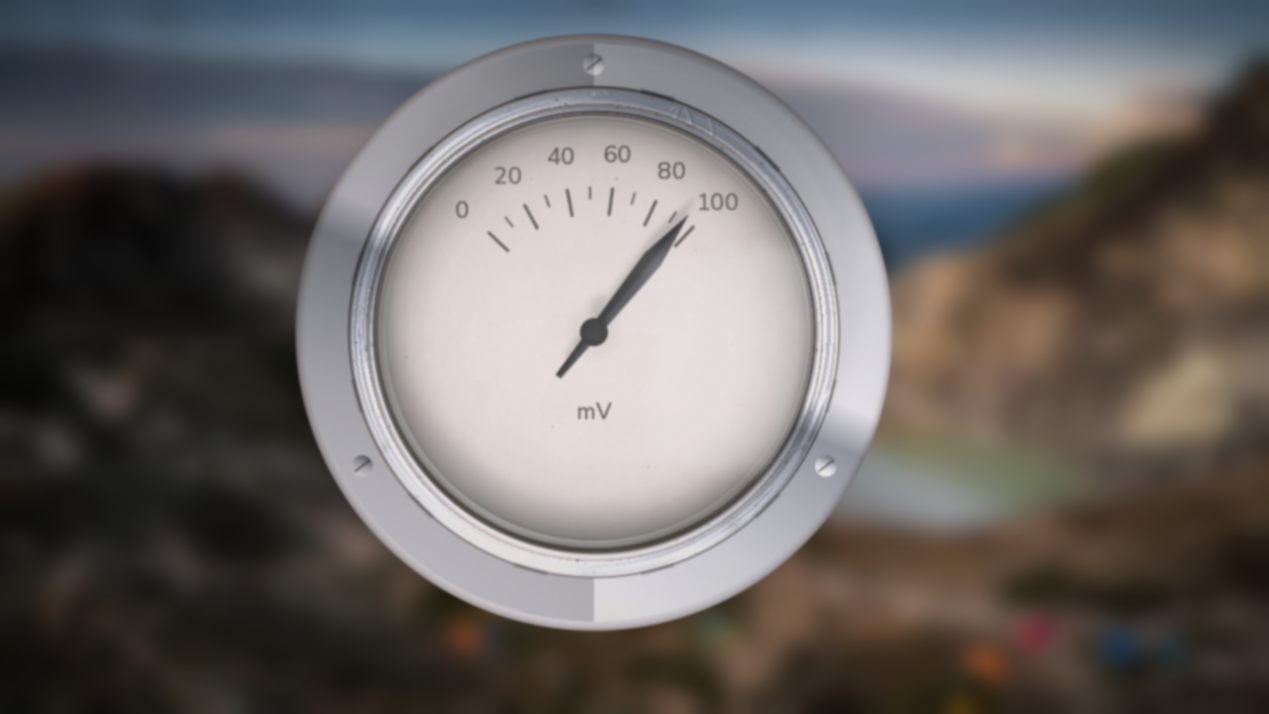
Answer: 95 mV
